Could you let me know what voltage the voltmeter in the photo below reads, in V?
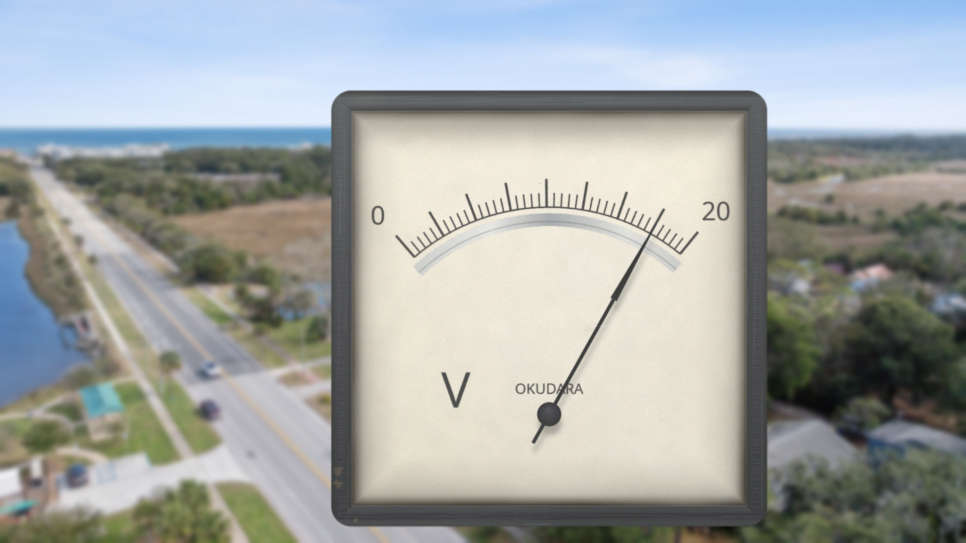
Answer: 17.5 V
